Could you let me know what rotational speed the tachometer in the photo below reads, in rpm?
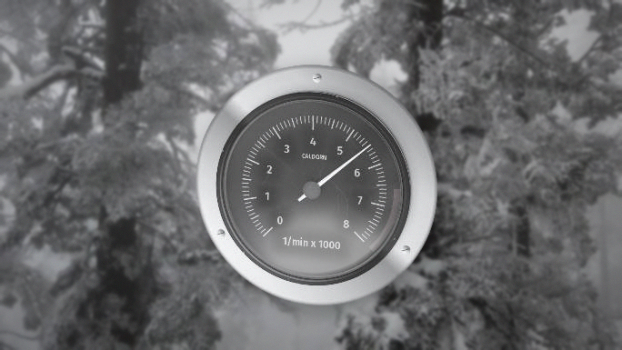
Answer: 5500 rpm
